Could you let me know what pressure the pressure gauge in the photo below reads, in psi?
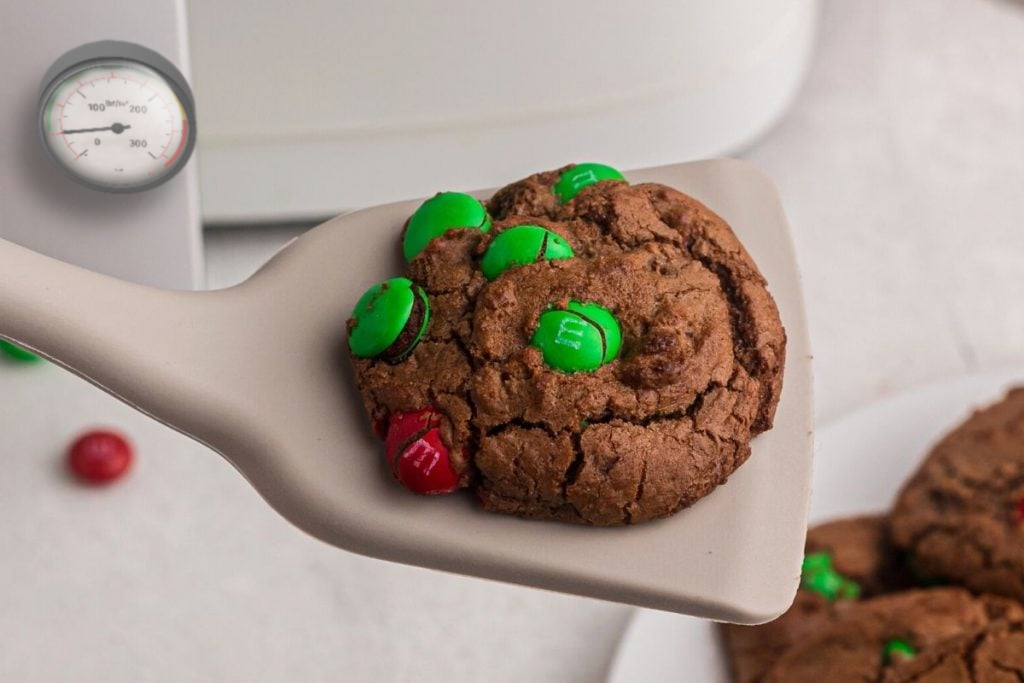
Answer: 40 psi
